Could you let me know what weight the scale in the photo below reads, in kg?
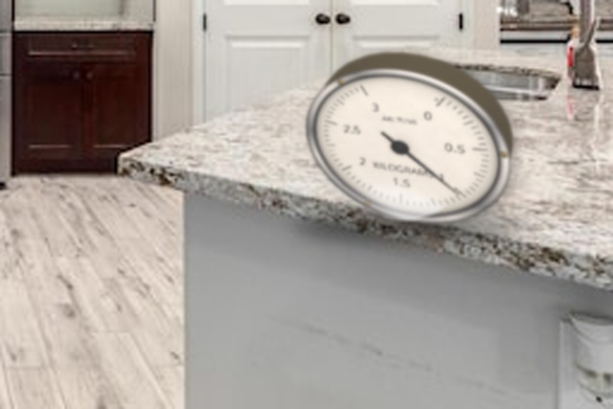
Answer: 1 kg
